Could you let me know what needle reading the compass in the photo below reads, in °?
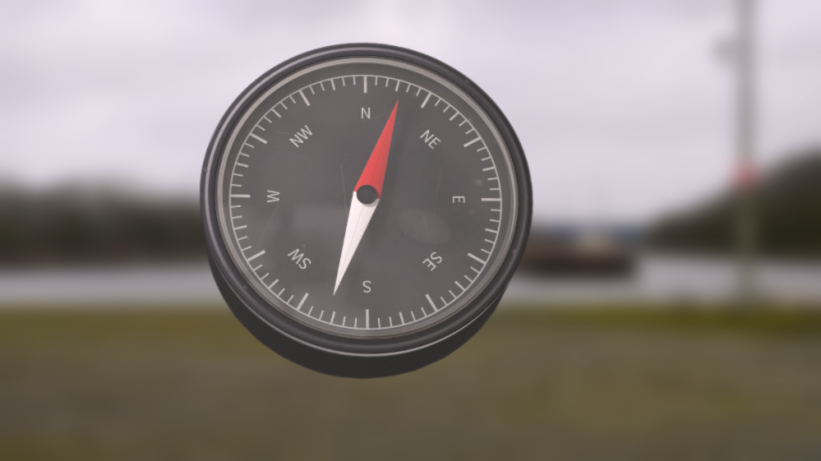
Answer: 17.5 °
